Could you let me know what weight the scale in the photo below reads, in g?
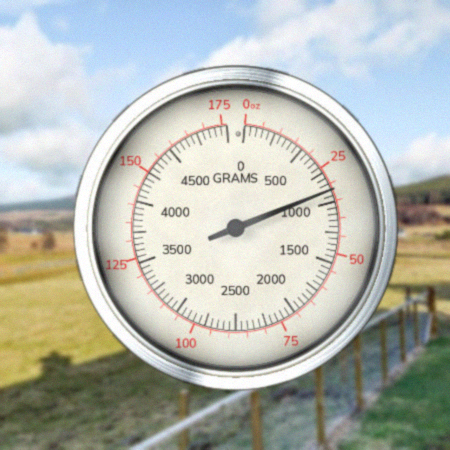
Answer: 900 g
